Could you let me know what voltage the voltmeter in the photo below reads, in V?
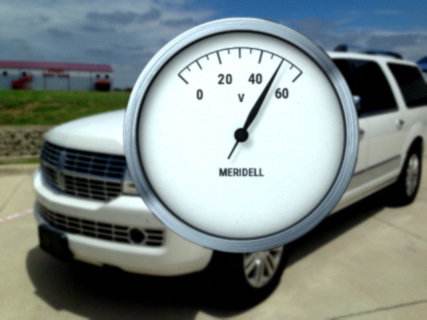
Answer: 50 V
